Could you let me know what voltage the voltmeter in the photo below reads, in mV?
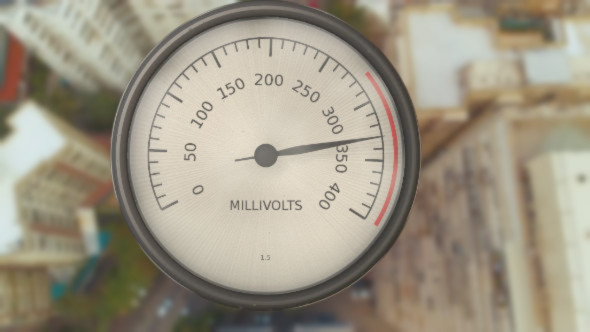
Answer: 330 mV
